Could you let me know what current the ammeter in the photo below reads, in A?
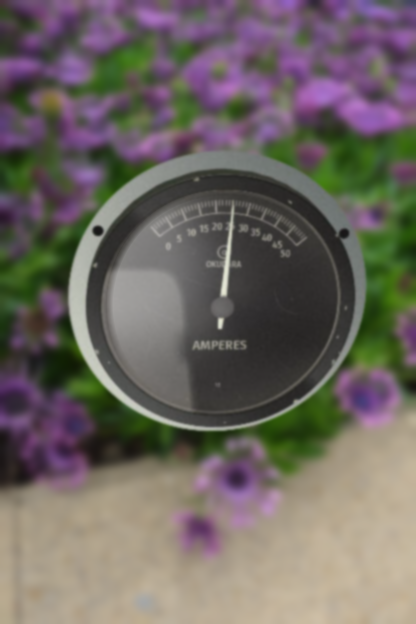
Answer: 25 A
